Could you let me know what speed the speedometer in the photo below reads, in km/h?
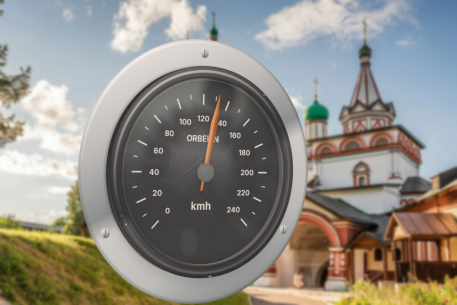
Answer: 130 km/h
